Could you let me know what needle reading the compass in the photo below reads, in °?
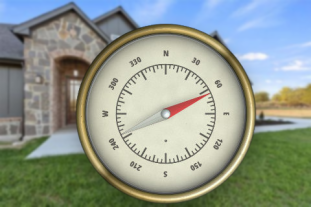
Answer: 65 °
